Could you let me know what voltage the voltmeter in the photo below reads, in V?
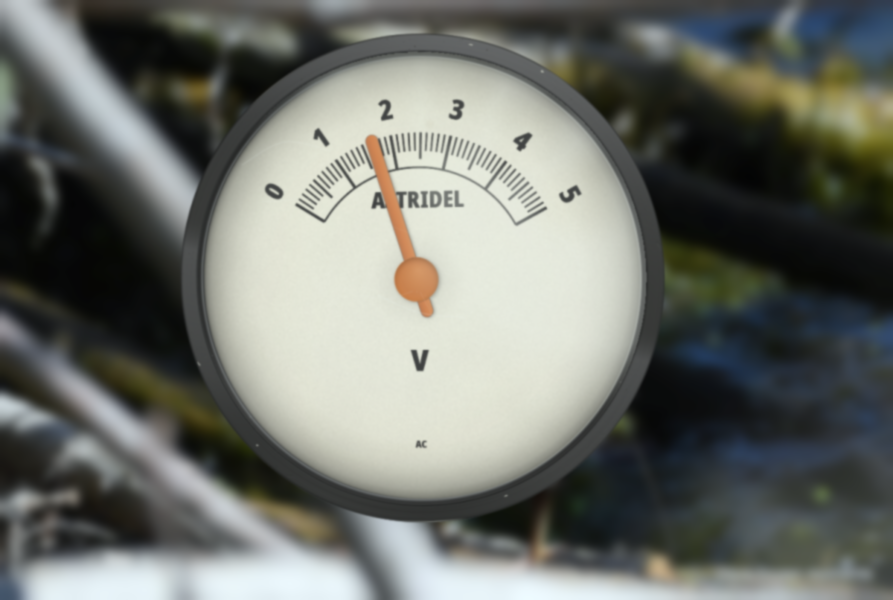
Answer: 1.7 V
